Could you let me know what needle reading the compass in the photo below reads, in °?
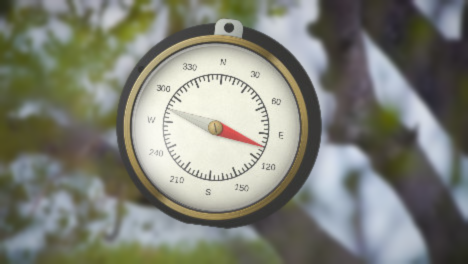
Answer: 105 °
